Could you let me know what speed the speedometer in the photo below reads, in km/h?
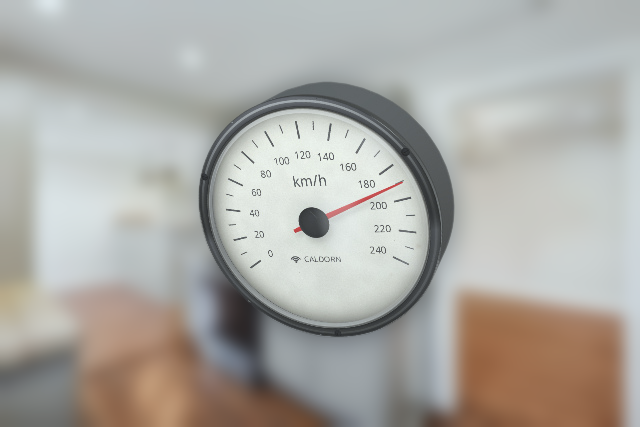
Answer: 190 km/h
